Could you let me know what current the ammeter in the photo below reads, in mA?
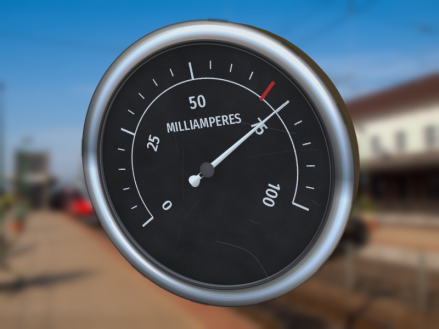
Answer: 75 mA
